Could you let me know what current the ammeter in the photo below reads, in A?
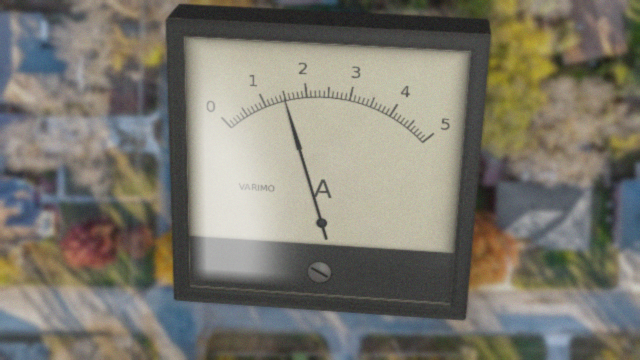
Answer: 1.5 A
